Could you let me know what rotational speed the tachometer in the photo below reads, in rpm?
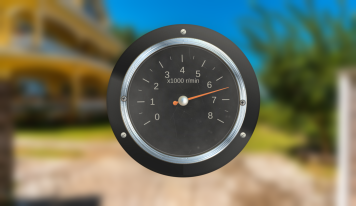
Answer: 6500 rpm
